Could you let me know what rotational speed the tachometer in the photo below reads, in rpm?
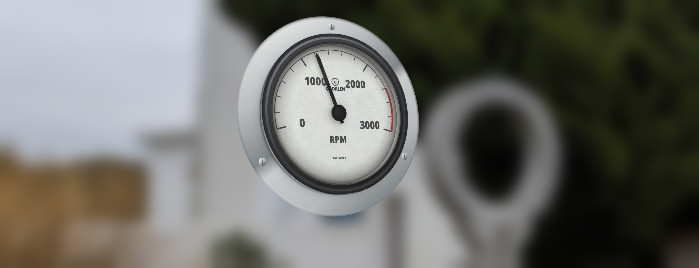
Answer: 1200 rpm
